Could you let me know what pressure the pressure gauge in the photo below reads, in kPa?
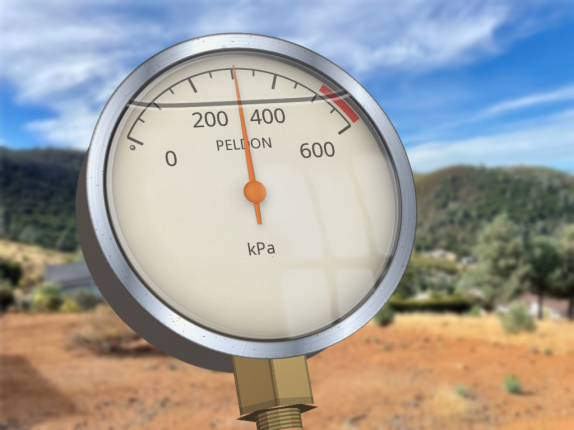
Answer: 300 kPa
